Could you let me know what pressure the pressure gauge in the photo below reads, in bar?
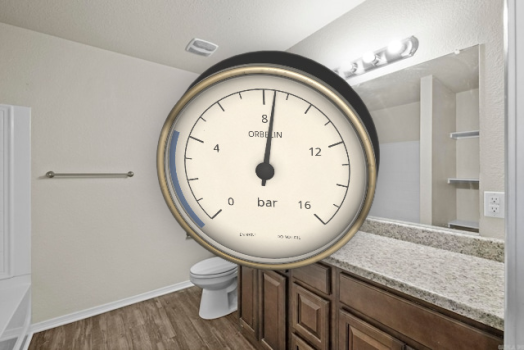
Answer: 8.5 bar
